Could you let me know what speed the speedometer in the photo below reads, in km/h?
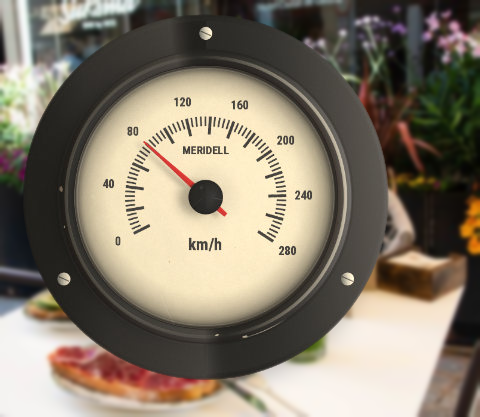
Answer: 80 km/h
